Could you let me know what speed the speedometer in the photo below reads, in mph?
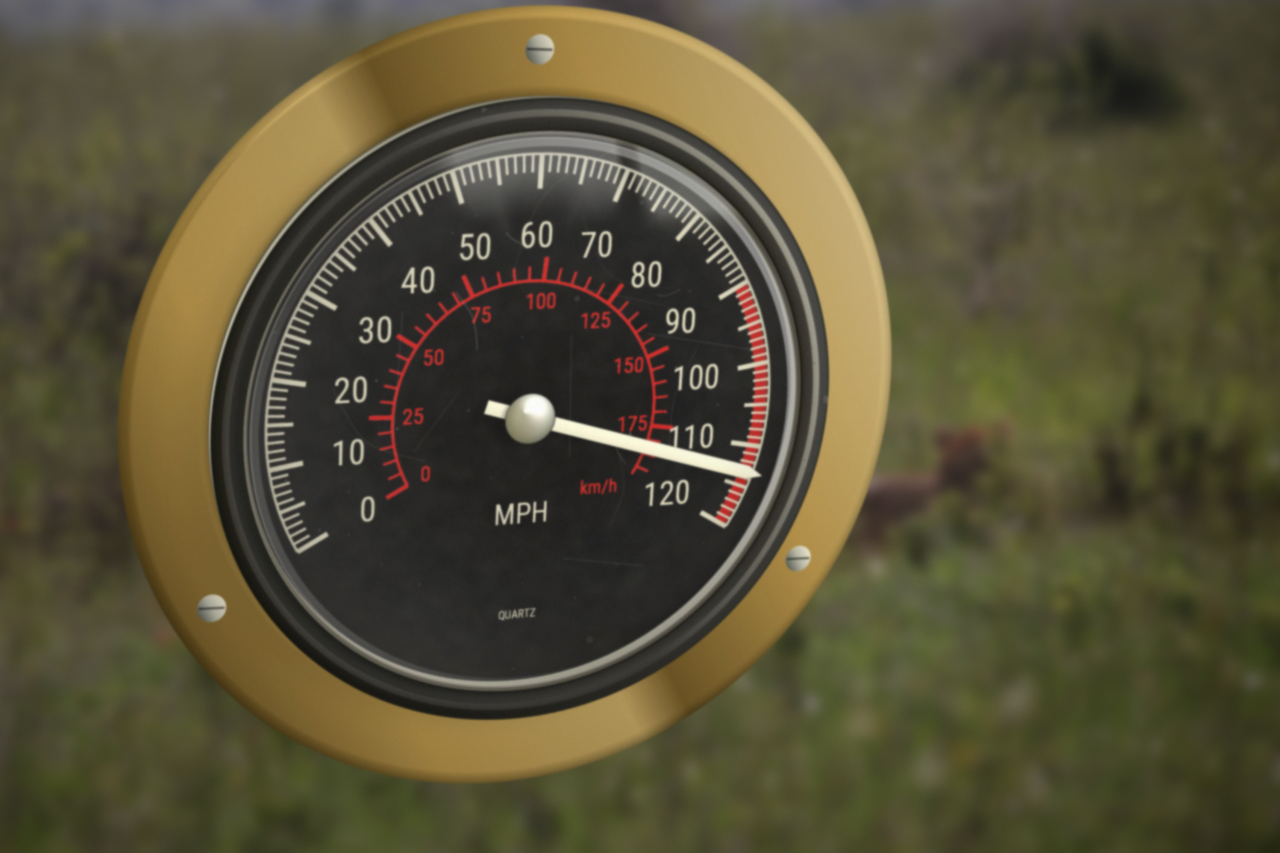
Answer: 113 mph
